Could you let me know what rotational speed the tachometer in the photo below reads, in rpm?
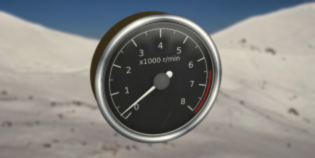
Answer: 250 rpm
